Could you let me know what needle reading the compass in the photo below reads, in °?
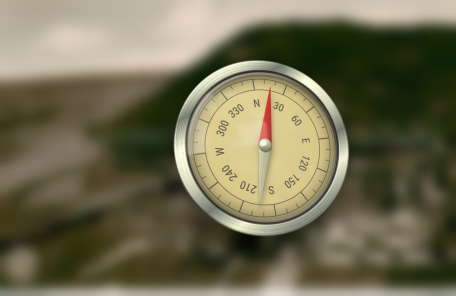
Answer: 15 °
